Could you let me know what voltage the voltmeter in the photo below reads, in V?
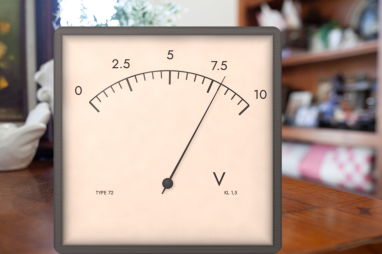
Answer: 8 V
